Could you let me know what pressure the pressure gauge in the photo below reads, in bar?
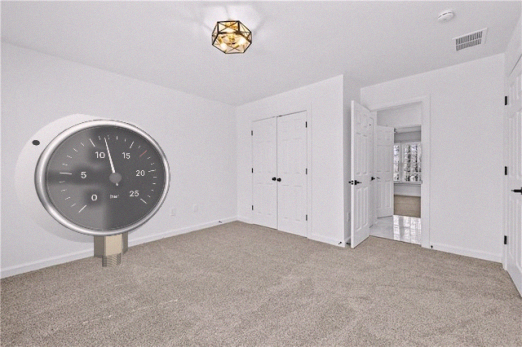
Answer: 11.5 bar
